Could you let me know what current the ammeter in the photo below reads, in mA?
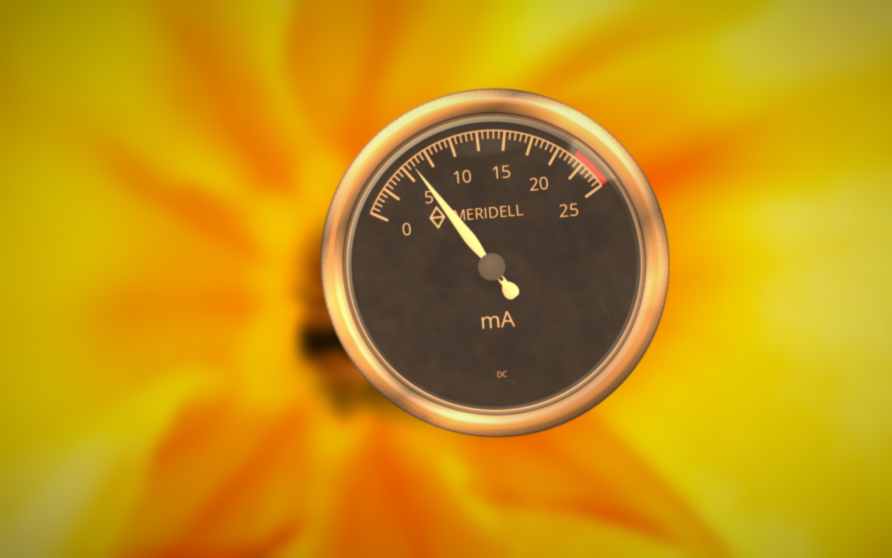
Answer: 6 mA
